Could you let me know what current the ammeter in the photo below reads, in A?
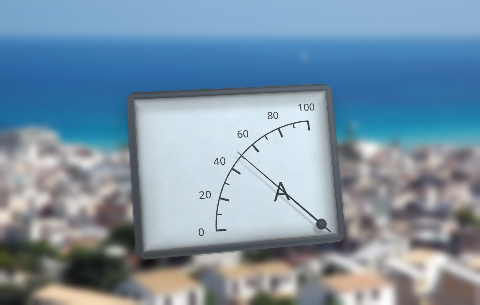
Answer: 50 A
